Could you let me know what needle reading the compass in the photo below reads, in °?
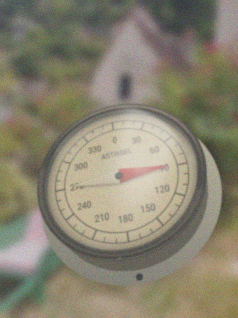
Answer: 90 °
